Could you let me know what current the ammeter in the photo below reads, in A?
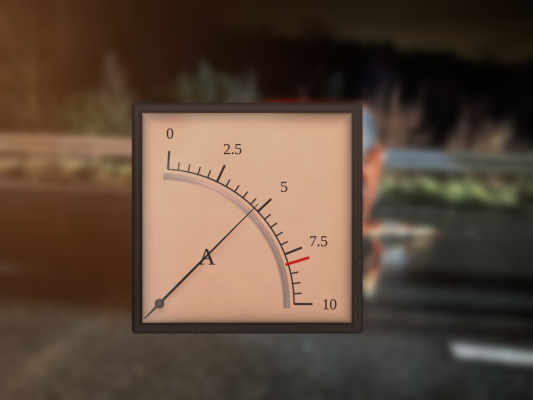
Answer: 4.75 A
